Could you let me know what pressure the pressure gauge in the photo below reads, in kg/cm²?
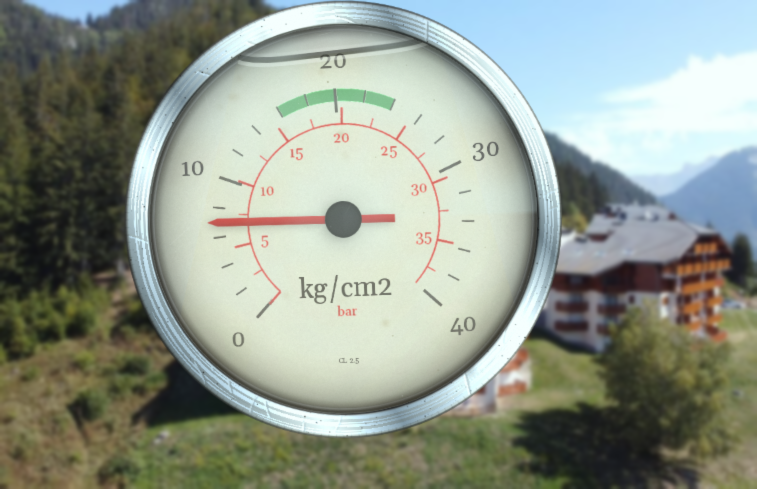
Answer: 7 kg/cm²
